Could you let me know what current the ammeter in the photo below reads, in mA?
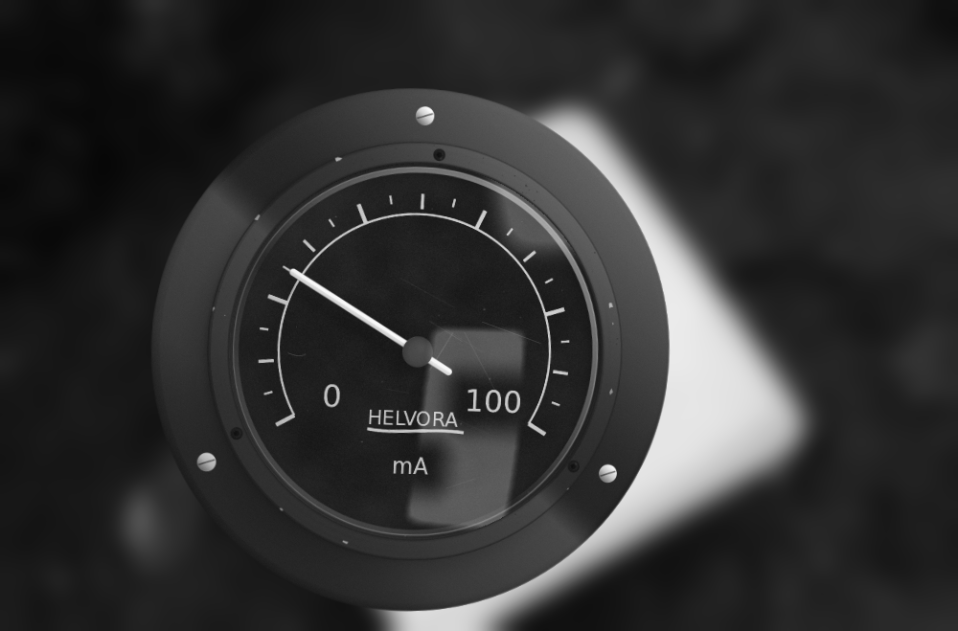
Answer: 25 mA
